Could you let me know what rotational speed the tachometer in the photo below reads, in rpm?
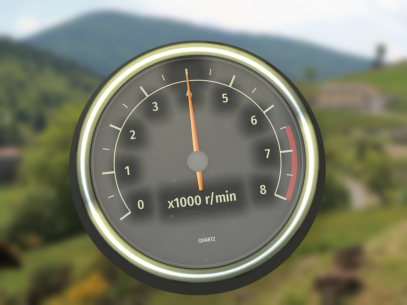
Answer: 4000 rpm
